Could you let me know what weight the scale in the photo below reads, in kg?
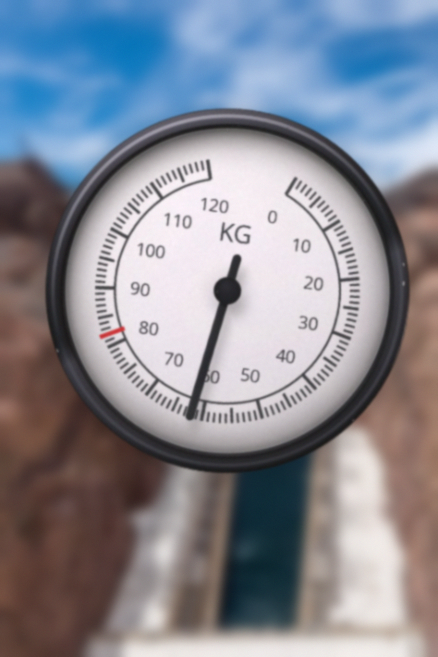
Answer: 62 kg
